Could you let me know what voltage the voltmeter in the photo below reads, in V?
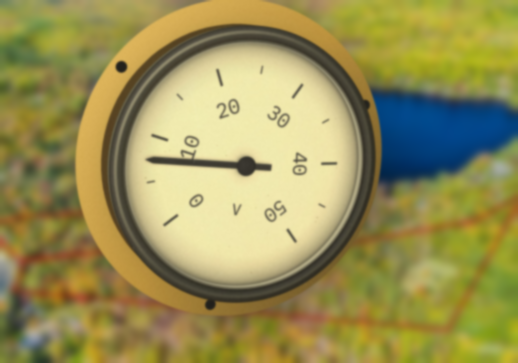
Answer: 7.5 V
